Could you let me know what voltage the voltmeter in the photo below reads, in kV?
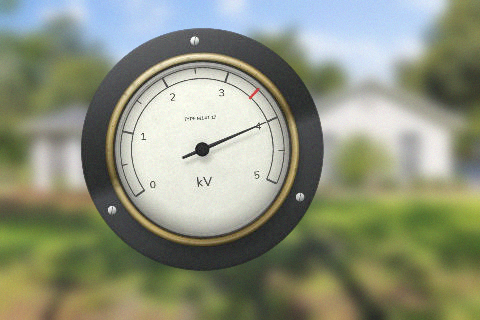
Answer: 4 kV
